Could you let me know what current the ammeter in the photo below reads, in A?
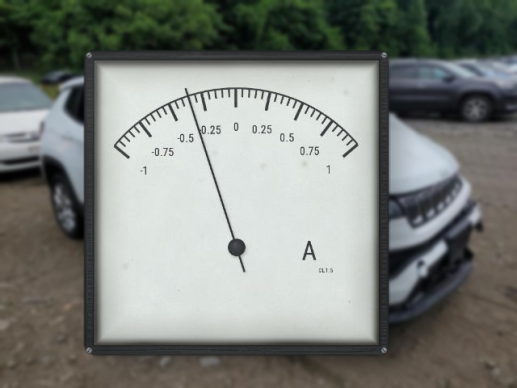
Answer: -0.35 A
